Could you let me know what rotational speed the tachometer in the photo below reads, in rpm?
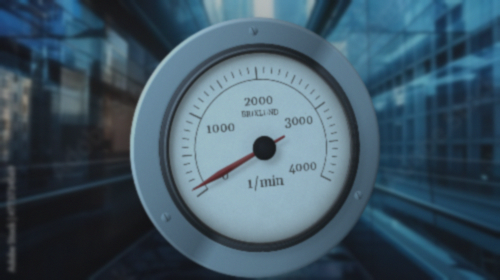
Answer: 100 rpm
